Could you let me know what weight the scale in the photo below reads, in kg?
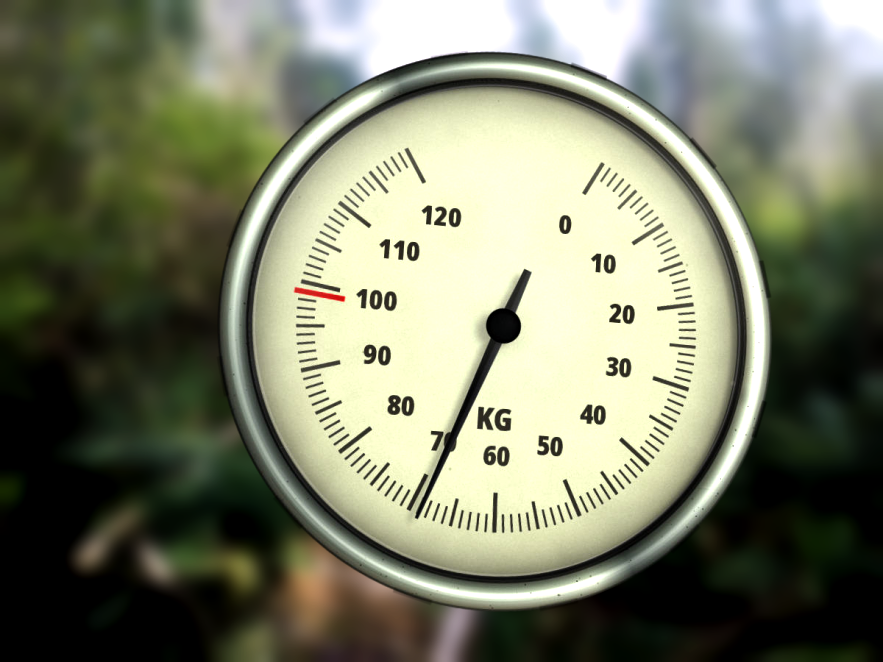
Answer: 69 kg
